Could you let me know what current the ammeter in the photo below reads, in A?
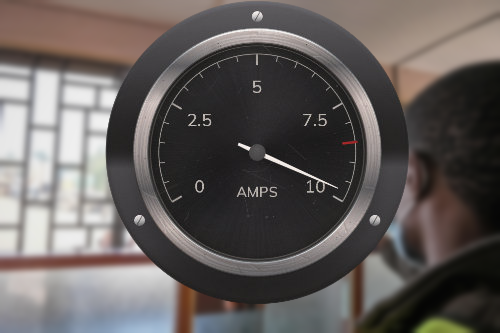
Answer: 9.75 A
